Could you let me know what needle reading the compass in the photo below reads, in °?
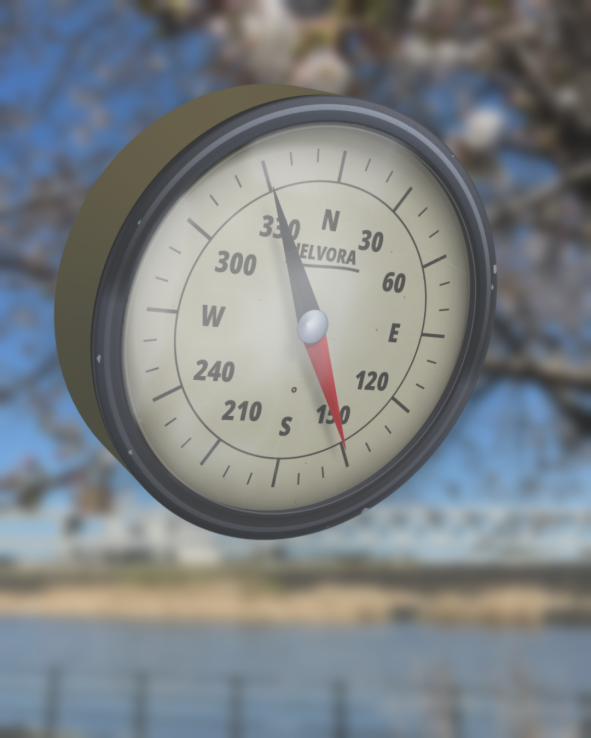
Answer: 150 °
